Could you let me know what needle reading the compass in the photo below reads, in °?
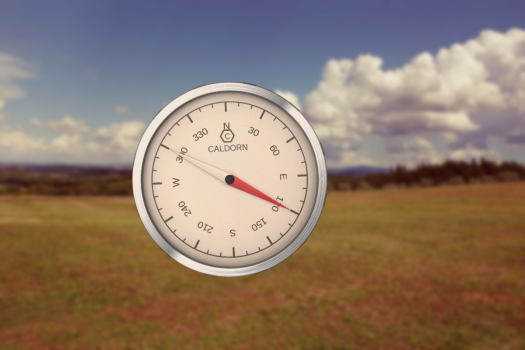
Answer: 120 °
